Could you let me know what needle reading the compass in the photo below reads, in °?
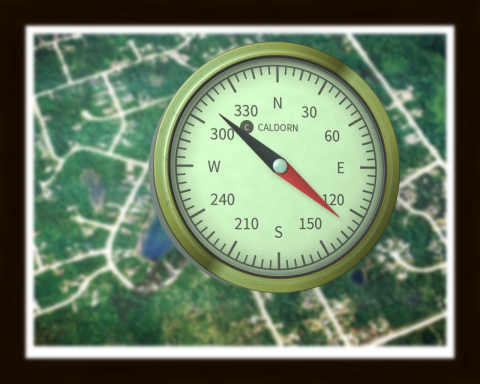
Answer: 130 °
